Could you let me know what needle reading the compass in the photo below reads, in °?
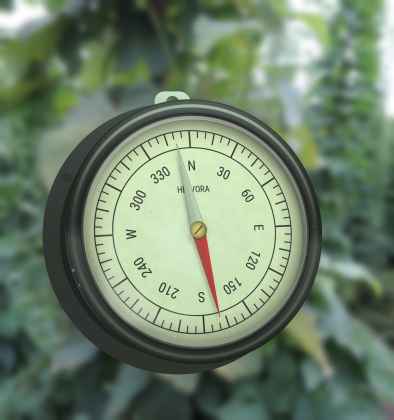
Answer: 170 °
